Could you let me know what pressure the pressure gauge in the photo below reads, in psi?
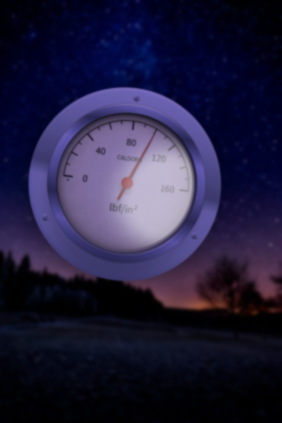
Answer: 100 psi
